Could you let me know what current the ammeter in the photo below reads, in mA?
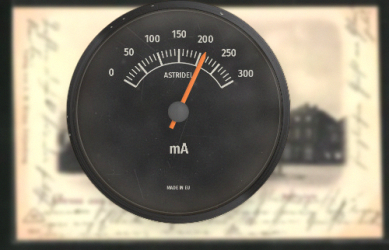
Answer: 210 mA
